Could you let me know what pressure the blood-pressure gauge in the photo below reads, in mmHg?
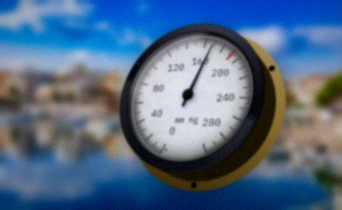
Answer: 170 mmHg
